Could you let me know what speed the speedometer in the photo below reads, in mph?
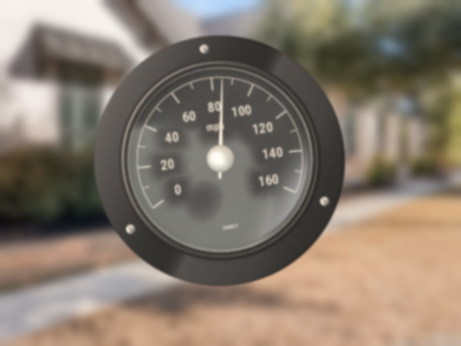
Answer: 85 mph
